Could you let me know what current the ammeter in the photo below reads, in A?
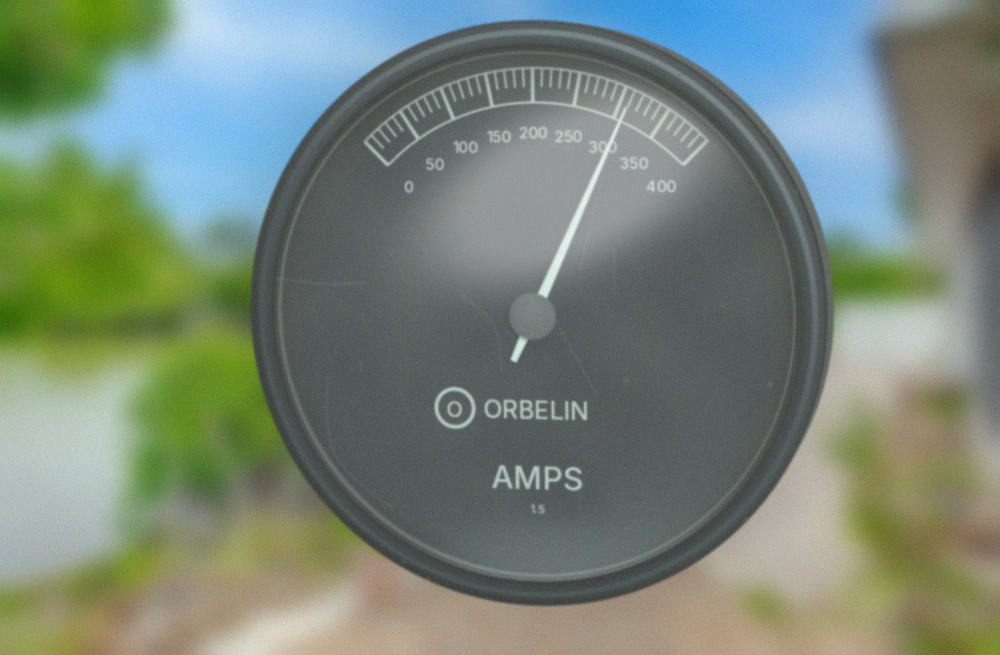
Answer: 310 A
